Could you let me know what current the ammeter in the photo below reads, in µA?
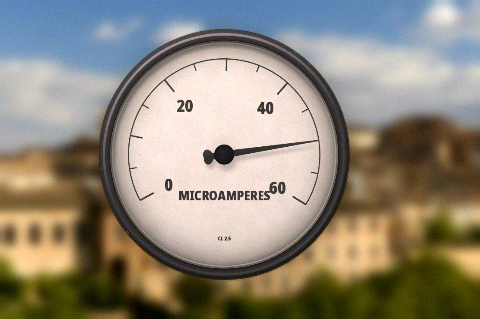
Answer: 50 µA
